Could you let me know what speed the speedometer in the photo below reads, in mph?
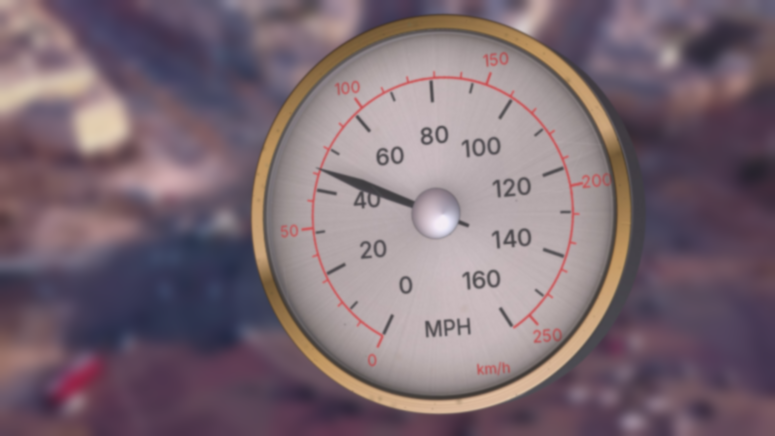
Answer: 45 mph
